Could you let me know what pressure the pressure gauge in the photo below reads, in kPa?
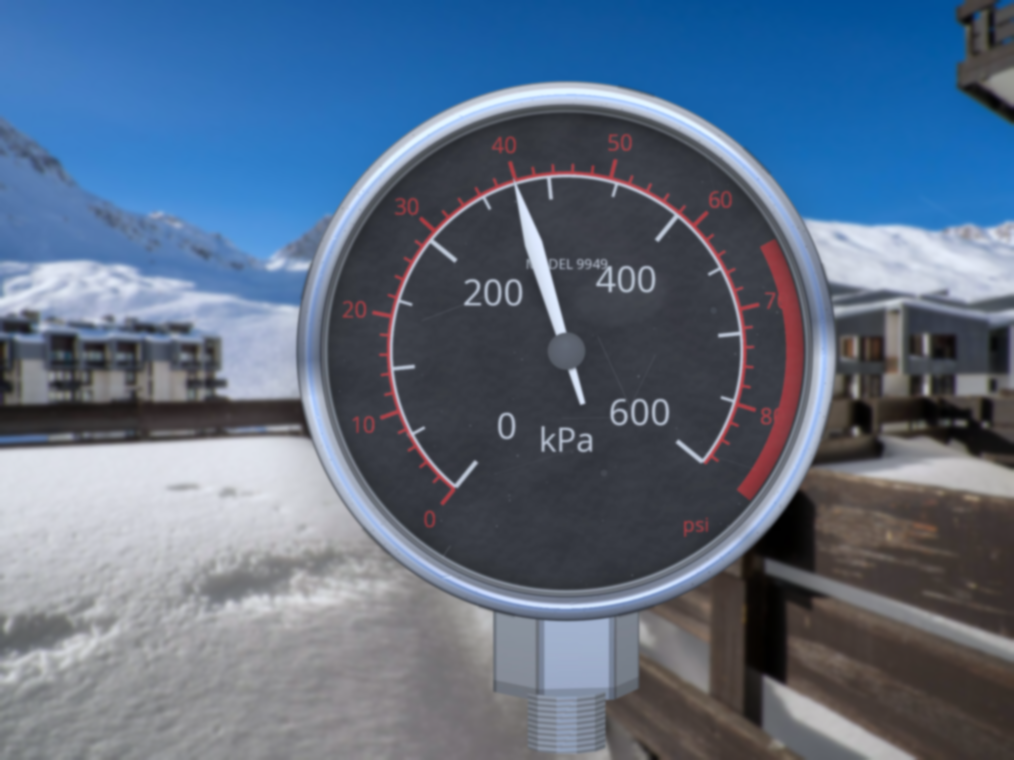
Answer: 275 kPa
